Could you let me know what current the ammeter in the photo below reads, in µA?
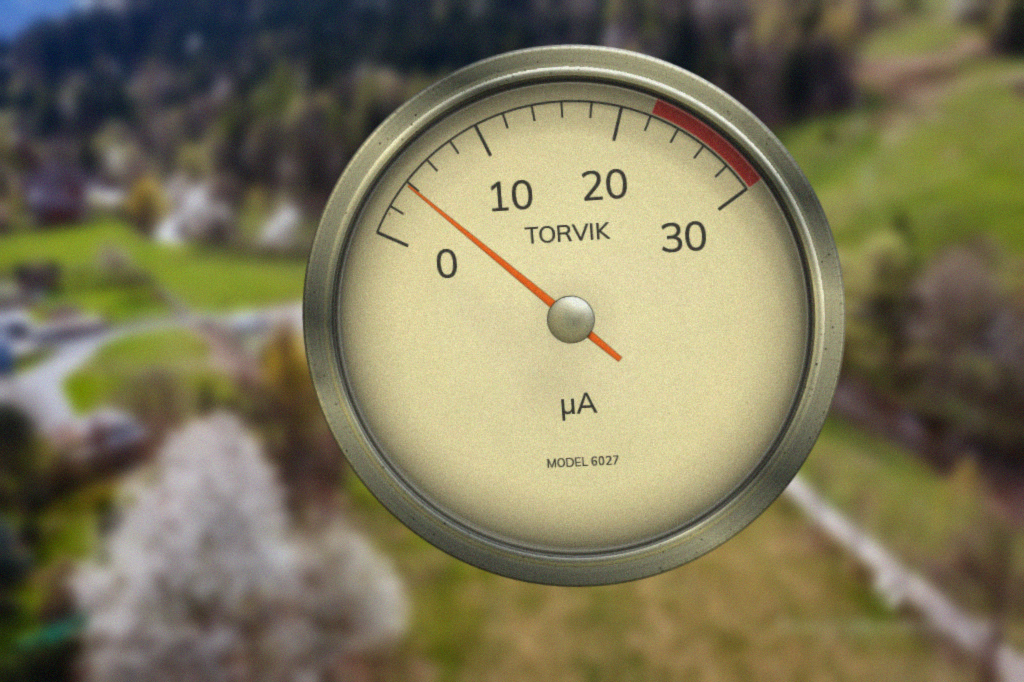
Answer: 4 µA
